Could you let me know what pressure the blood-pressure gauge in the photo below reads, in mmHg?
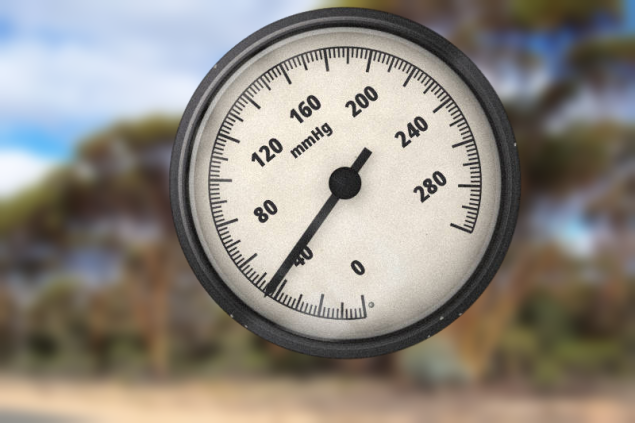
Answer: 44 mmHg
